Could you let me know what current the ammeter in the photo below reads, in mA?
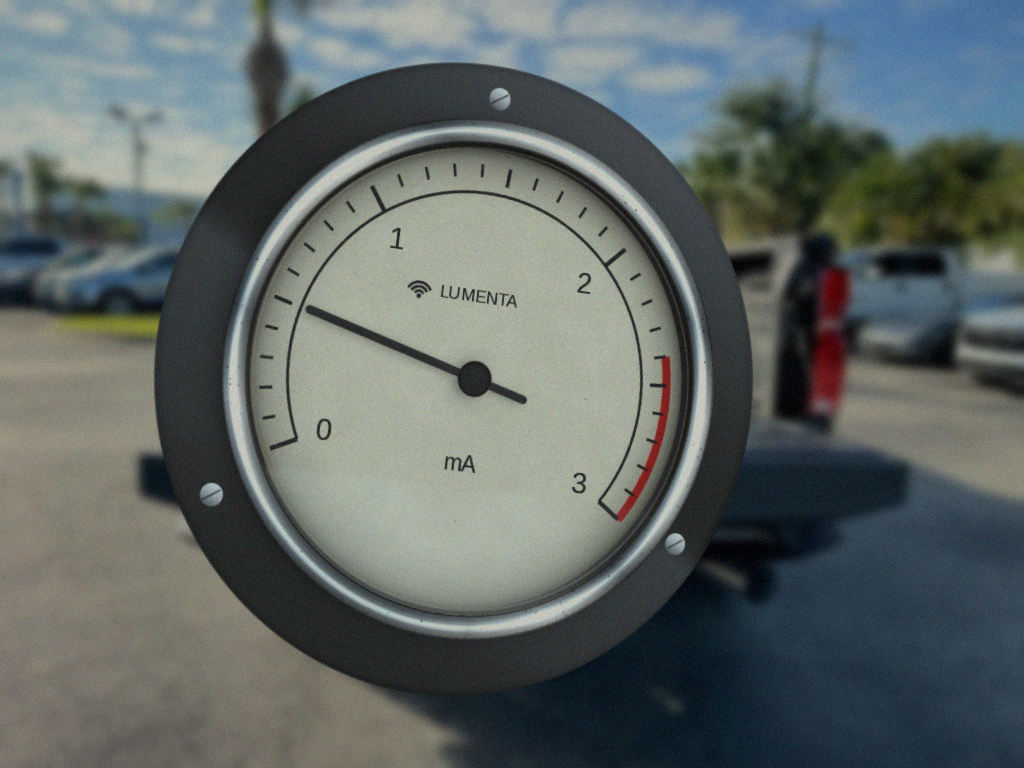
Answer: 0.5 mA
